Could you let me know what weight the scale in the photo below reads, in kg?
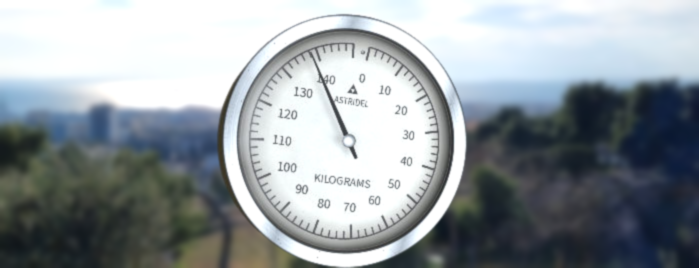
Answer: 138 kg
